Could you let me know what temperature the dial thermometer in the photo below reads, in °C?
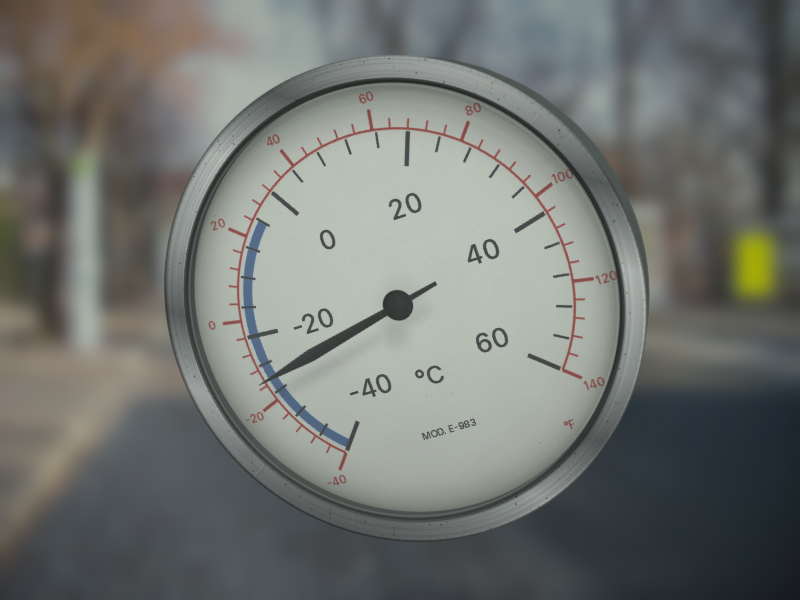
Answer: -26 °C
